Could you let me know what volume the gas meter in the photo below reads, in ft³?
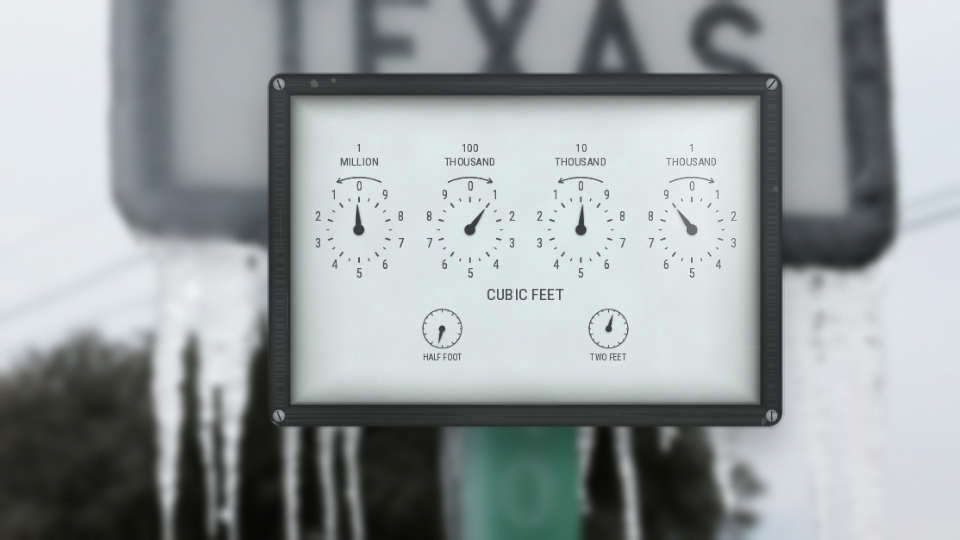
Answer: 9900 ft³
